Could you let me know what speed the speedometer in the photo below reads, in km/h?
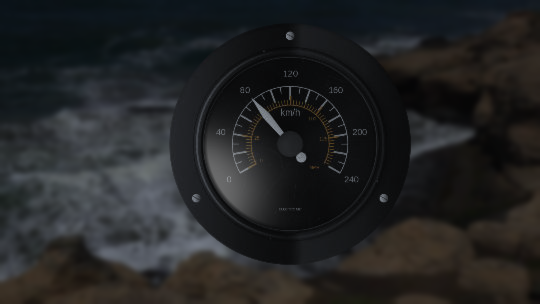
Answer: 80 km/h
